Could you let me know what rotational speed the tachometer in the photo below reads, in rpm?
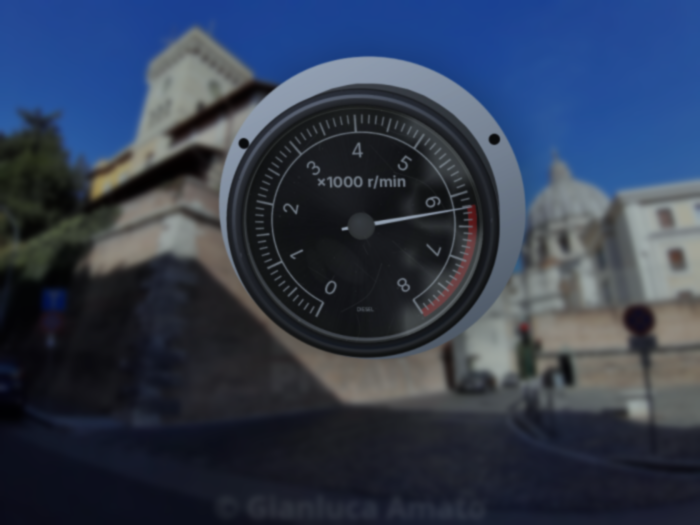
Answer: 6200 rpm
